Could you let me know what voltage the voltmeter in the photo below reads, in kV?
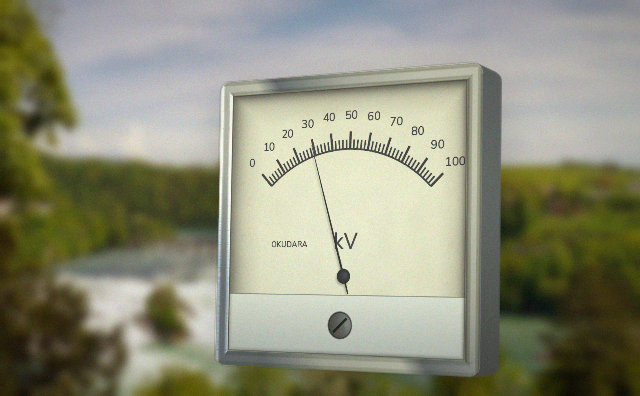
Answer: 30 kV
